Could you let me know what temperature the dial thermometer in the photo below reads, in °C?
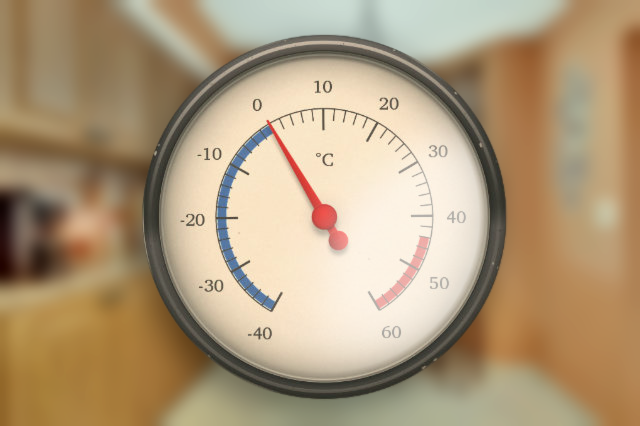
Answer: 0 °C
